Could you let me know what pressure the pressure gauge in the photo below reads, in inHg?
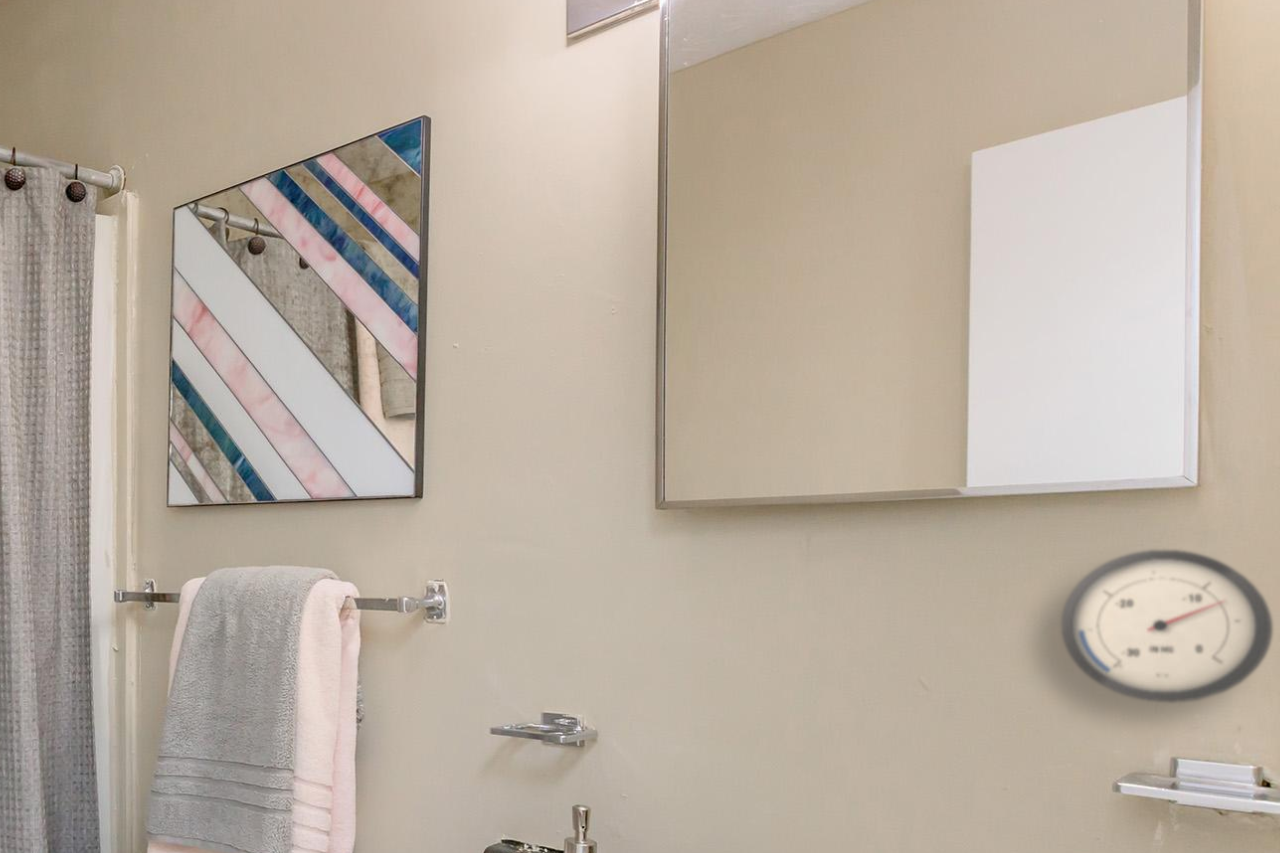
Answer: -7.5 inHg
